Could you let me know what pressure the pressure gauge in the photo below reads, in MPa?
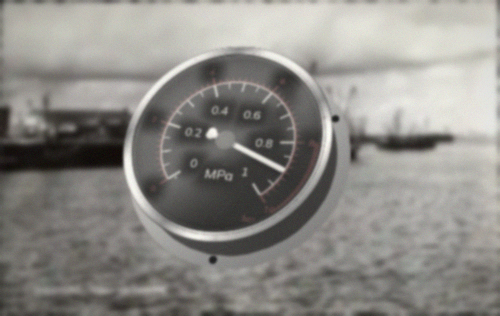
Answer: 0.9 MPa
